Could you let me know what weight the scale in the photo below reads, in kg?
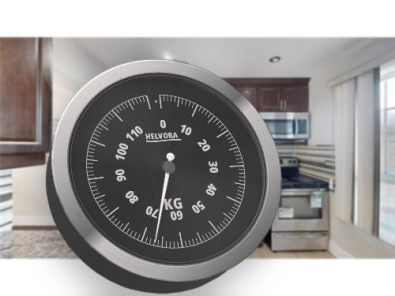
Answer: 67 kg
